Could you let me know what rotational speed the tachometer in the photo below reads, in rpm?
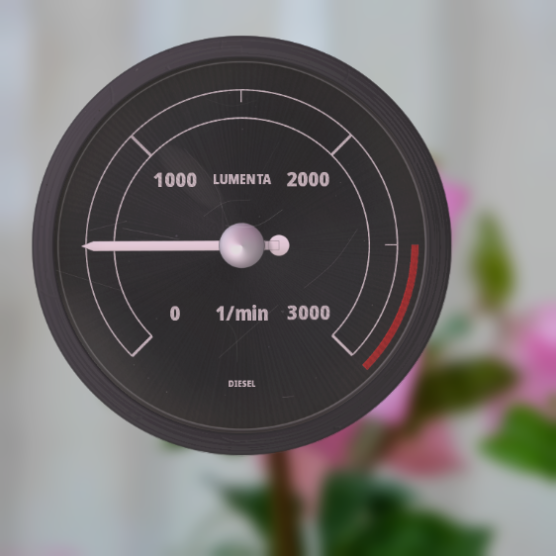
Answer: 500 rpm
